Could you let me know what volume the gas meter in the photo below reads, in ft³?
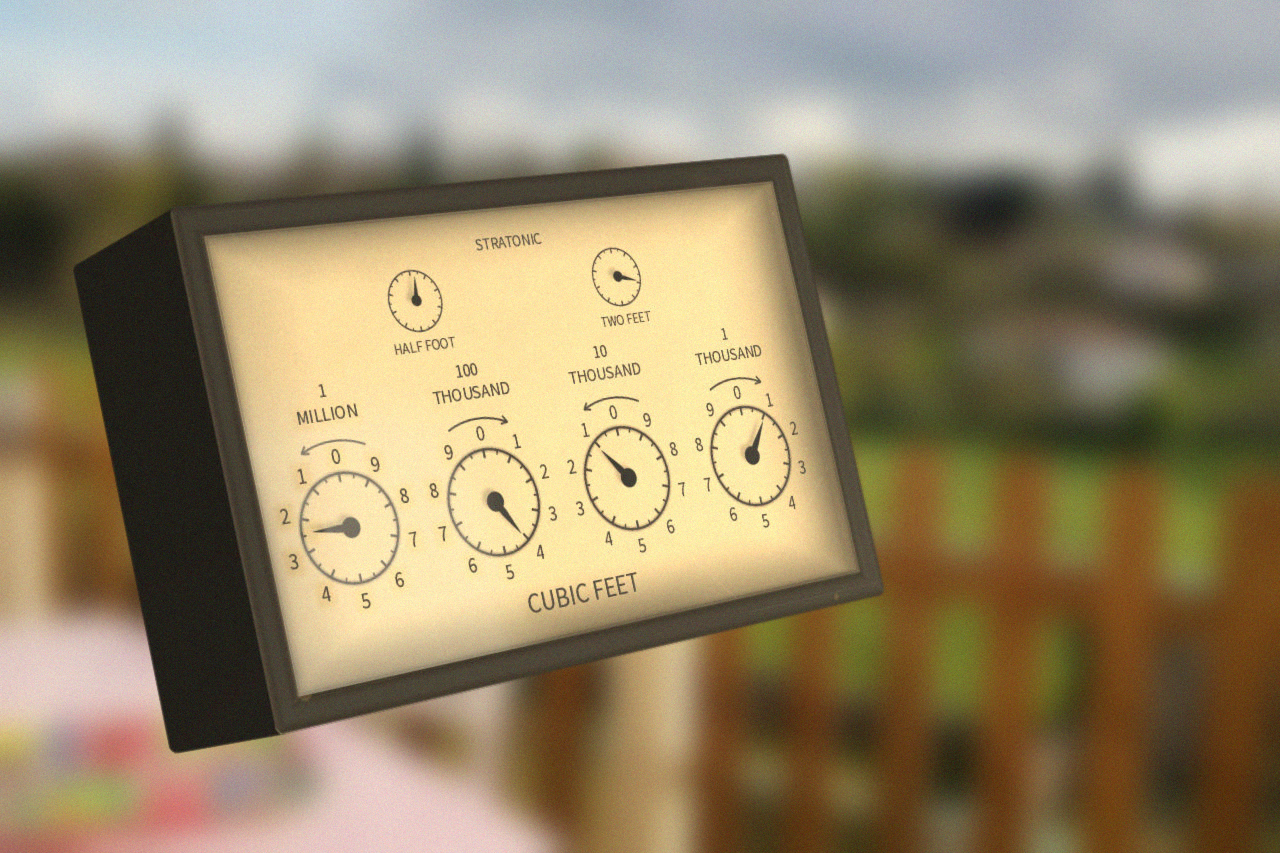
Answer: 241100 ft³
